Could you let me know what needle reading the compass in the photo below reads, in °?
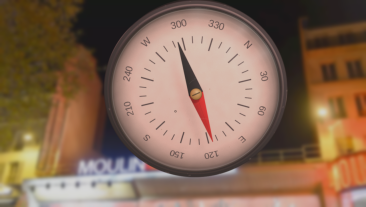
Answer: 115 °
